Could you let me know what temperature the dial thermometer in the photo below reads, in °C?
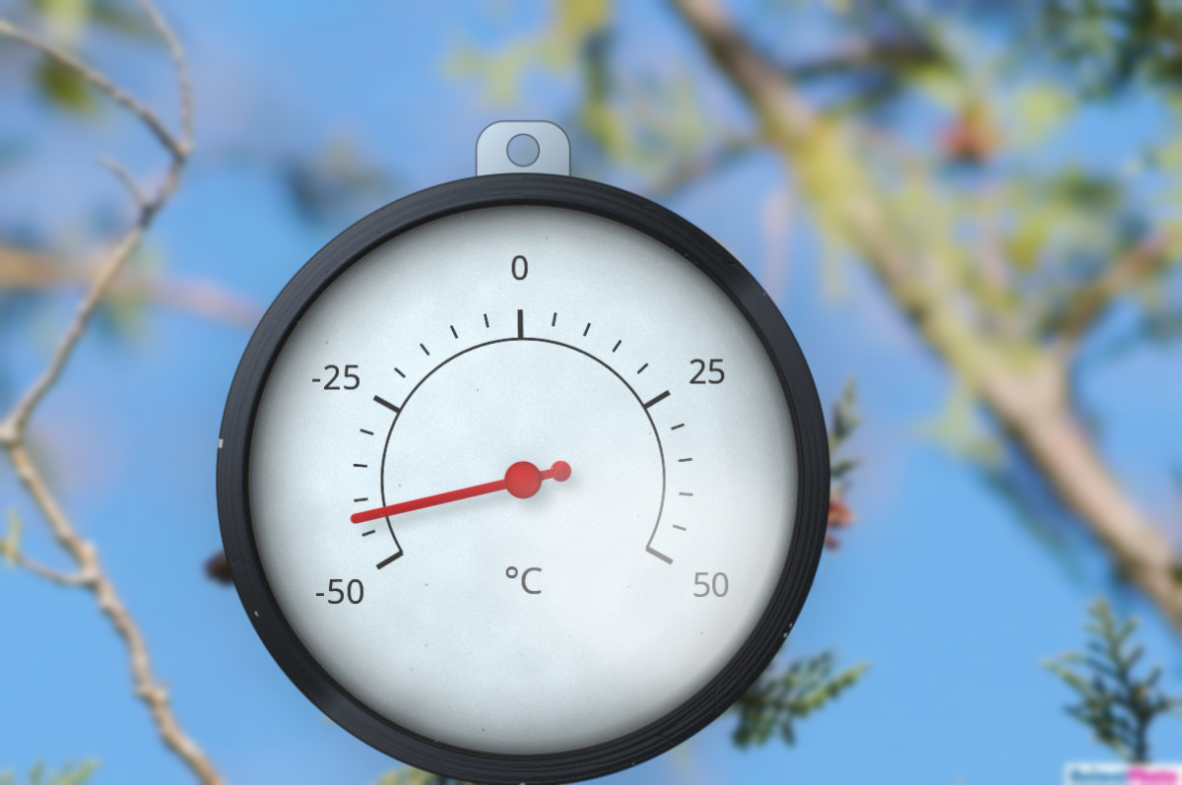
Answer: -42.5 °C
